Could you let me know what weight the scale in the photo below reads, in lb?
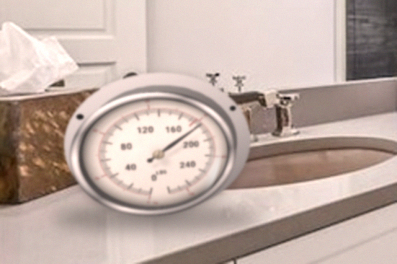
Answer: 180 lb
